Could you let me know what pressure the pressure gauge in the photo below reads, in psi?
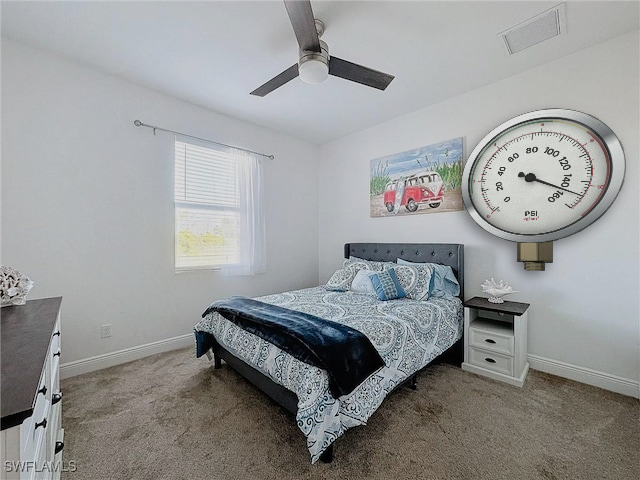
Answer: 150 psi
